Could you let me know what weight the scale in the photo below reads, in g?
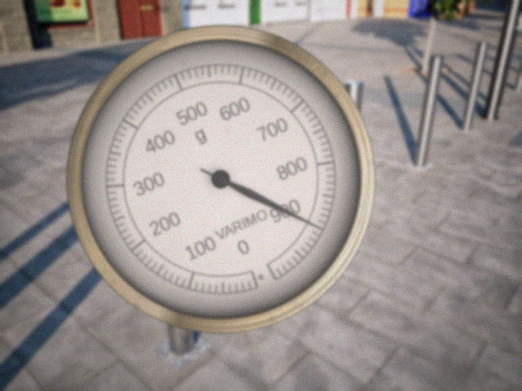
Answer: 900 g
